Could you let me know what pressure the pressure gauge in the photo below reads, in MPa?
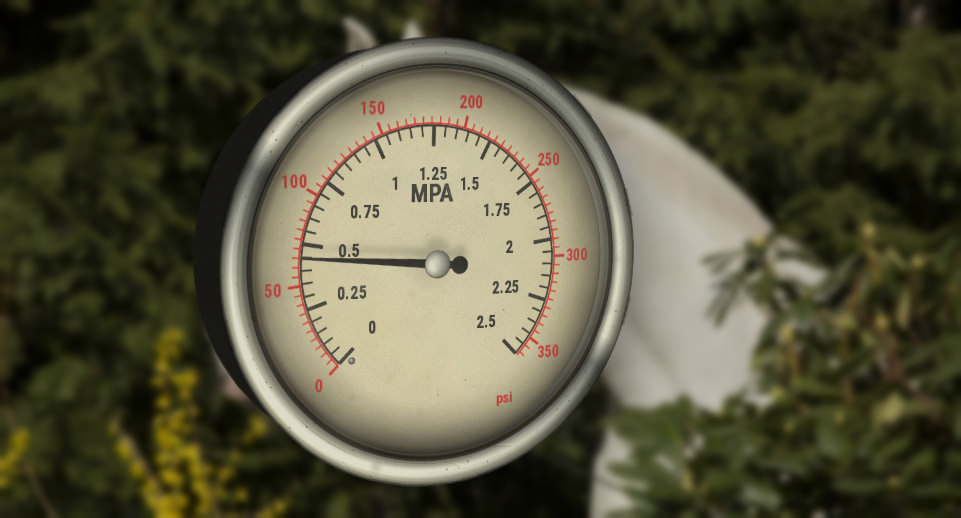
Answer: 0.45 MPa
